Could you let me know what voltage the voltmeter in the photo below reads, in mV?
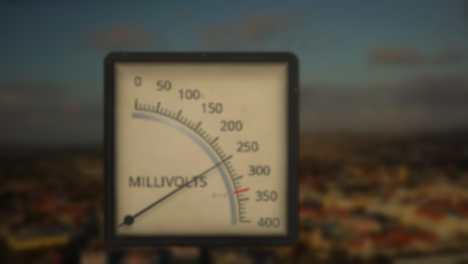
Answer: 250 mV
